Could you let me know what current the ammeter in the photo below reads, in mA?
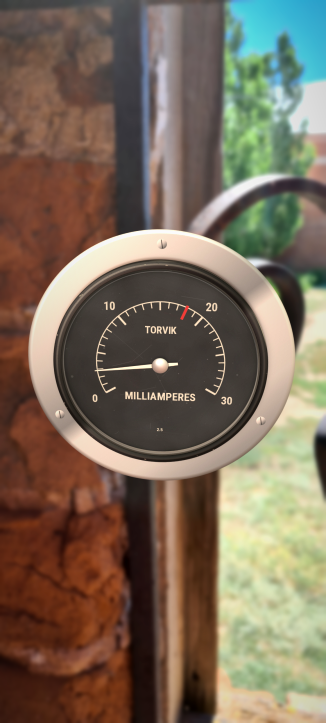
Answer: 3 mA
